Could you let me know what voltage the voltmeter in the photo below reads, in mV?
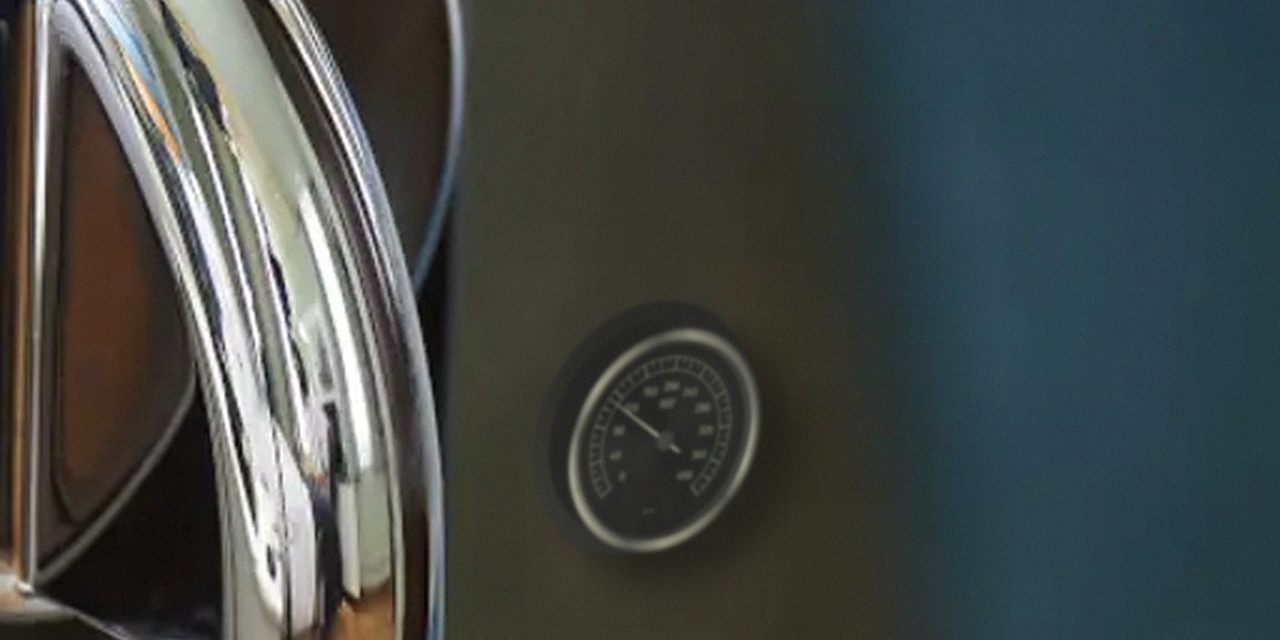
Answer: 110 mV
